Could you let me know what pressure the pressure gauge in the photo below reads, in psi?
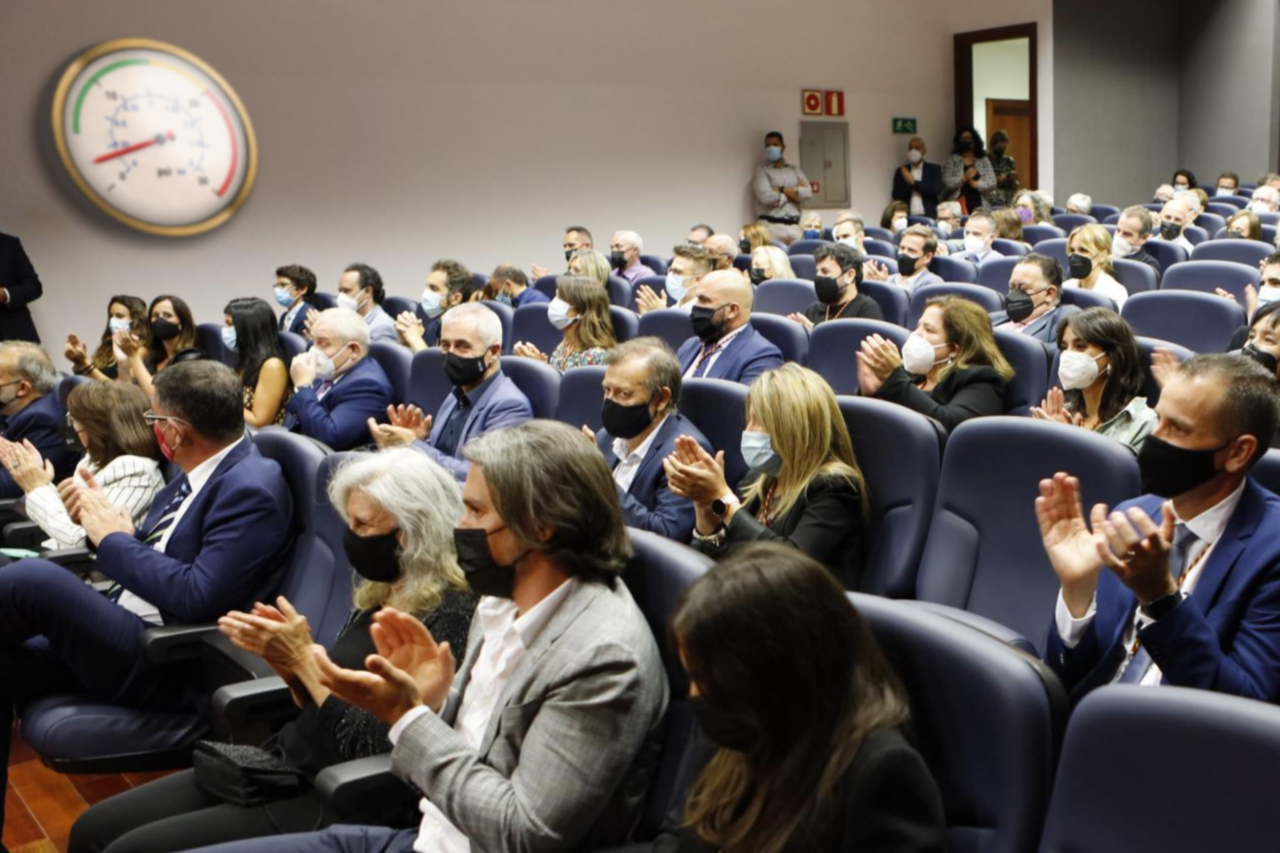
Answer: 2.5 psi
